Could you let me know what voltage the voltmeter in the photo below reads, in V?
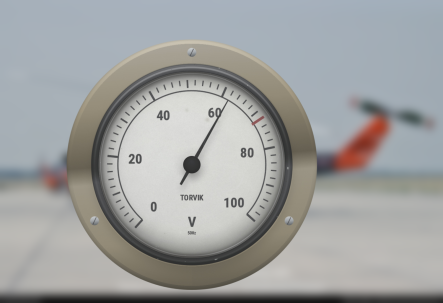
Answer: 62 V
